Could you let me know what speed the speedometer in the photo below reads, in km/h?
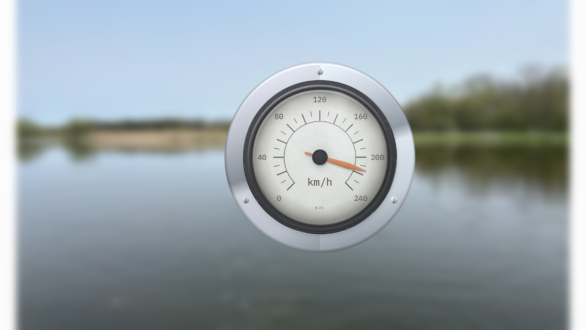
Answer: 215 km/h
